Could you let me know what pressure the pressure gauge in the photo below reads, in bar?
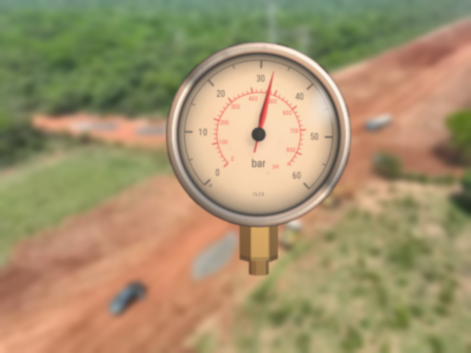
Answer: 32.5 bar
